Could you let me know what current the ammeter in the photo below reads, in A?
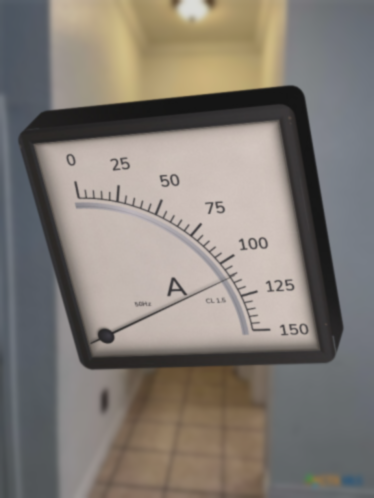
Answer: 110 A
